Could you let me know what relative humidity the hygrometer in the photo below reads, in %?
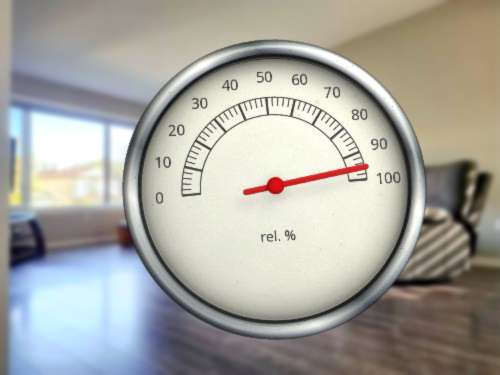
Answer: 96 %
